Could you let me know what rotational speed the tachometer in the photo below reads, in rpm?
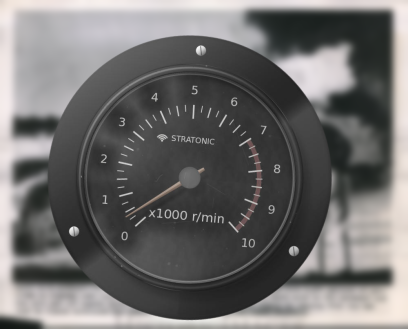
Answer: 375 rpm
